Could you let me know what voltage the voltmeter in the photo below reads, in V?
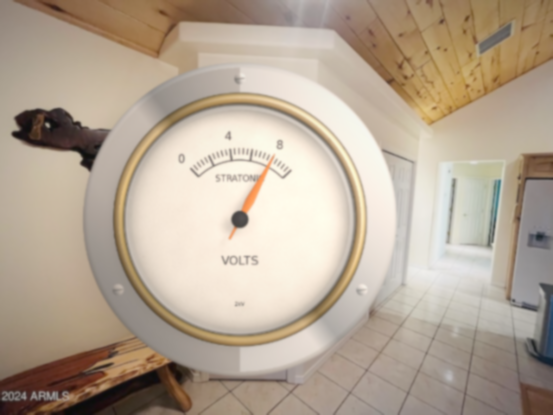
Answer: 8 V
